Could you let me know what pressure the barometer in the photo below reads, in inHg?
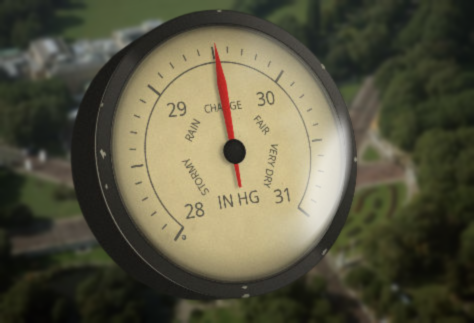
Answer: 29.5 inHg
